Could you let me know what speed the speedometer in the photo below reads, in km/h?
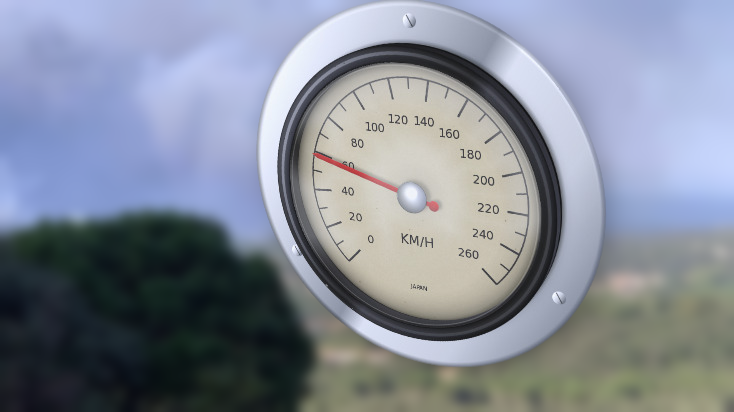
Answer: 60 km/h
